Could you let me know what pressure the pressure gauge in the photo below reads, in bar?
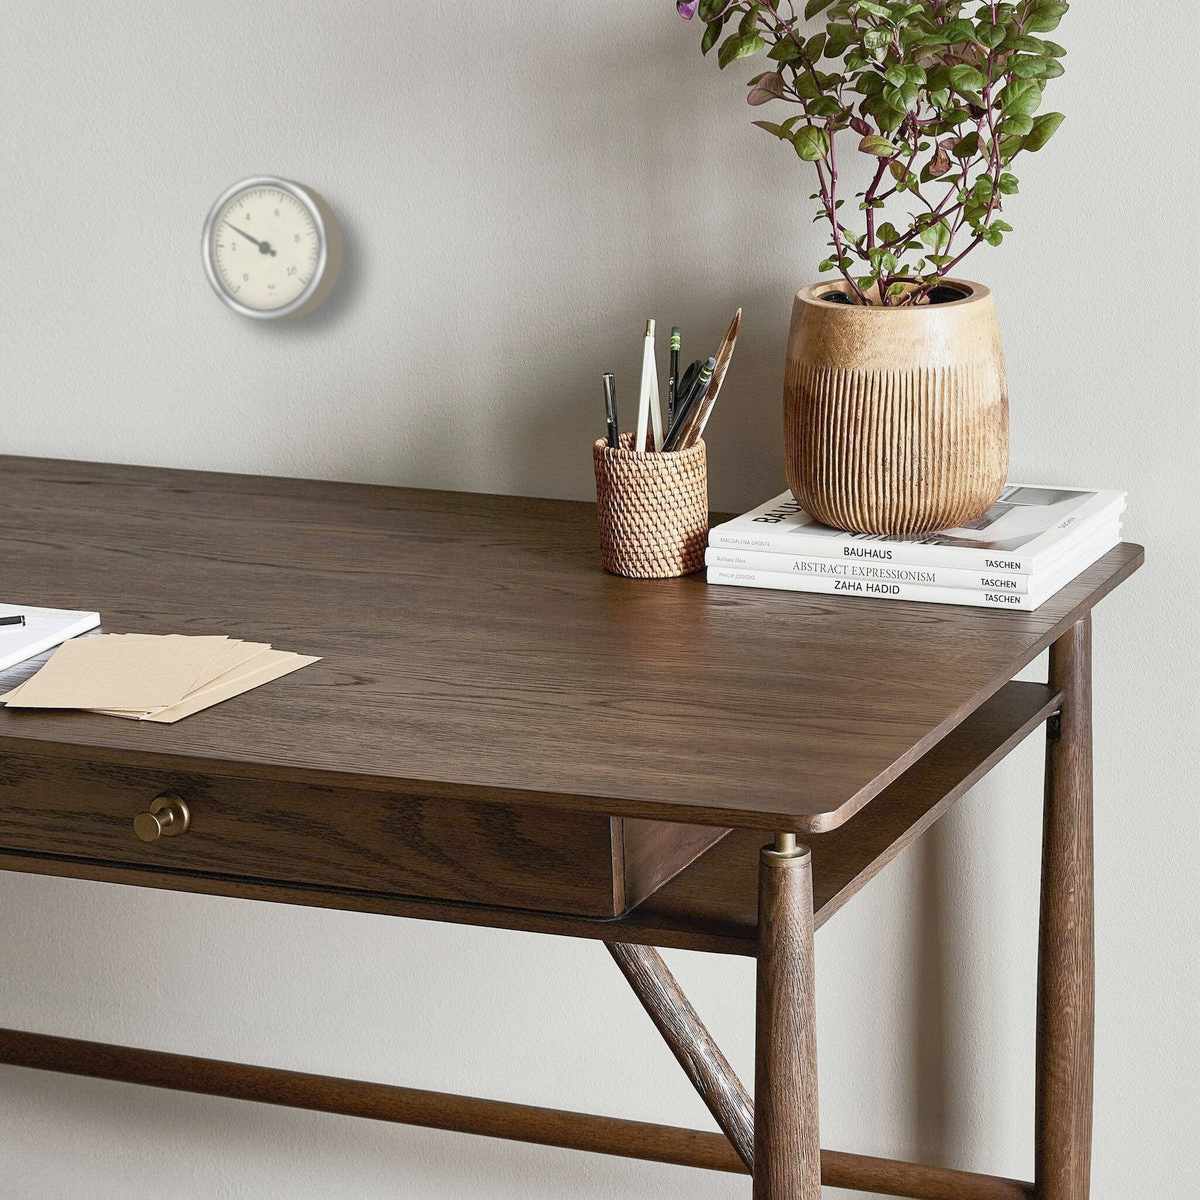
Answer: 3 bar
